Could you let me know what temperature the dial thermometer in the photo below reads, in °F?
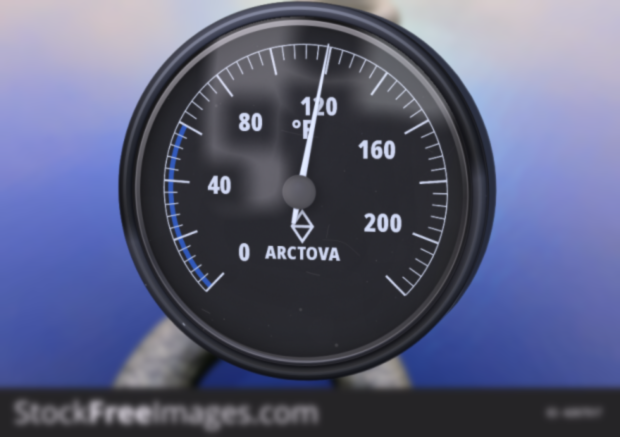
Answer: 120 °F
